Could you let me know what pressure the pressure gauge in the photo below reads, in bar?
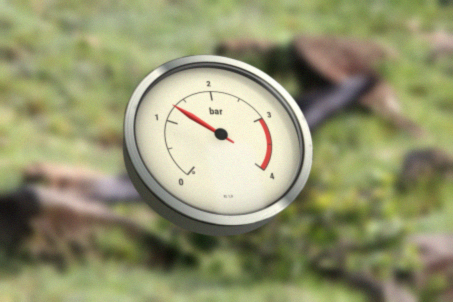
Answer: 1.25 bar
